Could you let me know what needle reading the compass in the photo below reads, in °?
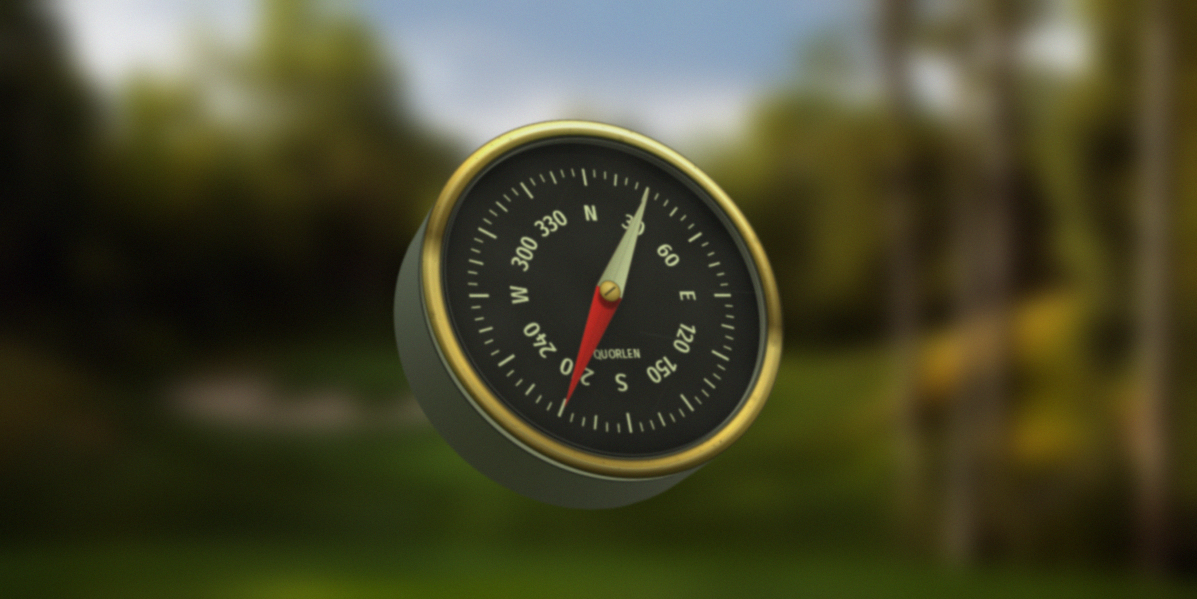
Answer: 210 °
